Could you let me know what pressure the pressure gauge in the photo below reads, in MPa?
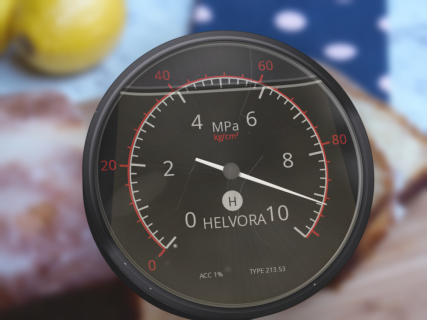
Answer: 9.2 MPa
